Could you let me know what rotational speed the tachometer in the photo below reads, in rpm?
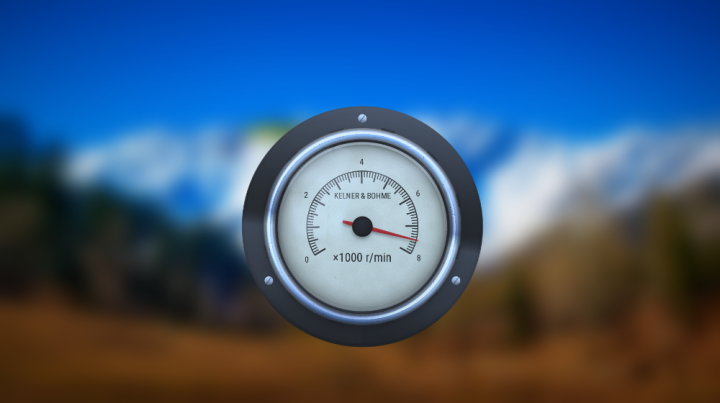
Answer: 7500 rpm
